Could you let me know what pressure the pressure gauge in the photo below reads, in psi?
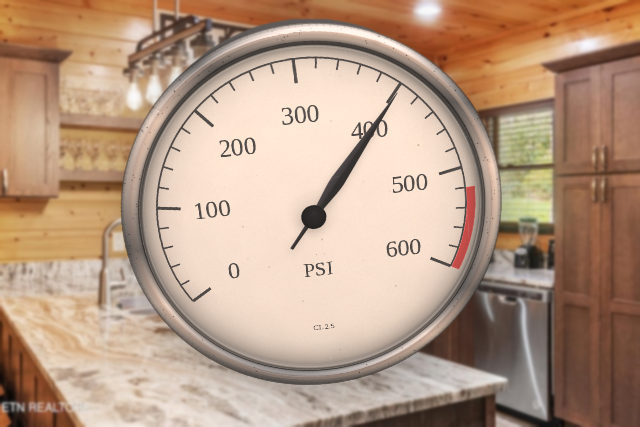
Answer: 400 psi
